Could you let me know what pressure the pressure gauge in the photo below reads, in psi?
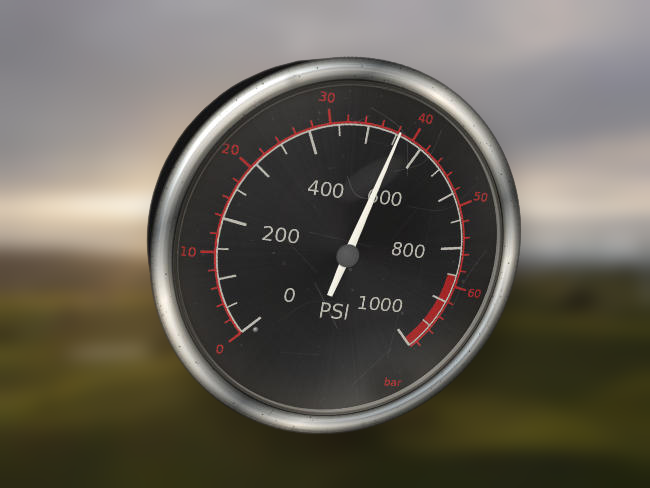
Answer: 550 psi
